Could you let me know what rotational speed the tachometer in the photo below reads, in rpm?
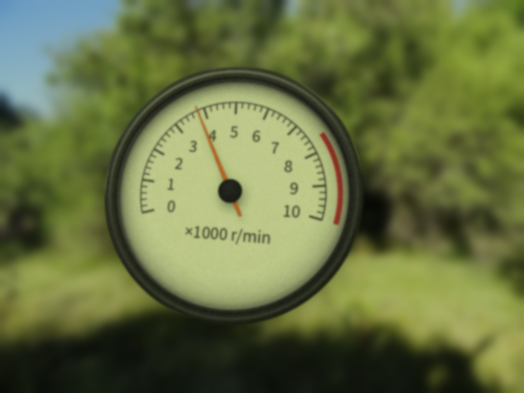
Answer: 3800 rpm
